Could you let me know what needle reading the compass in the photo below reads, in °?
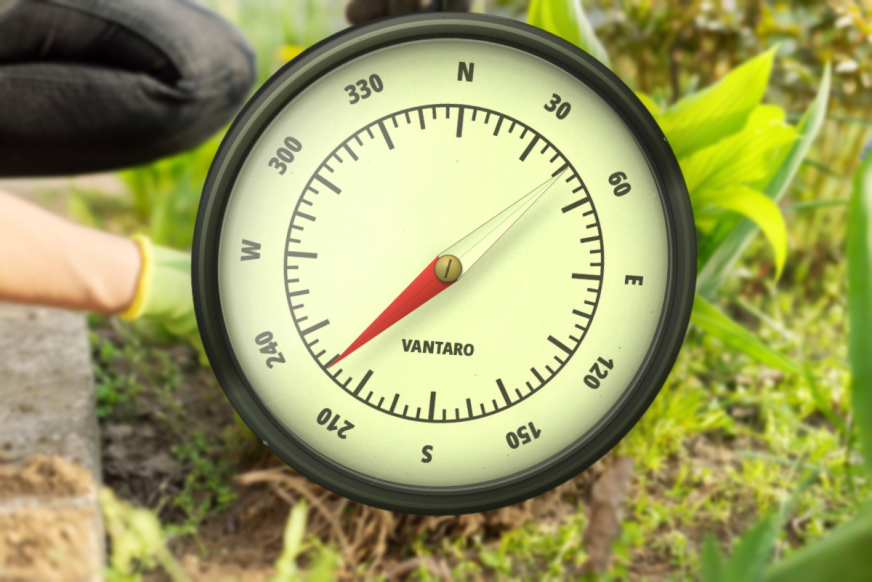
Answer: 225 °
